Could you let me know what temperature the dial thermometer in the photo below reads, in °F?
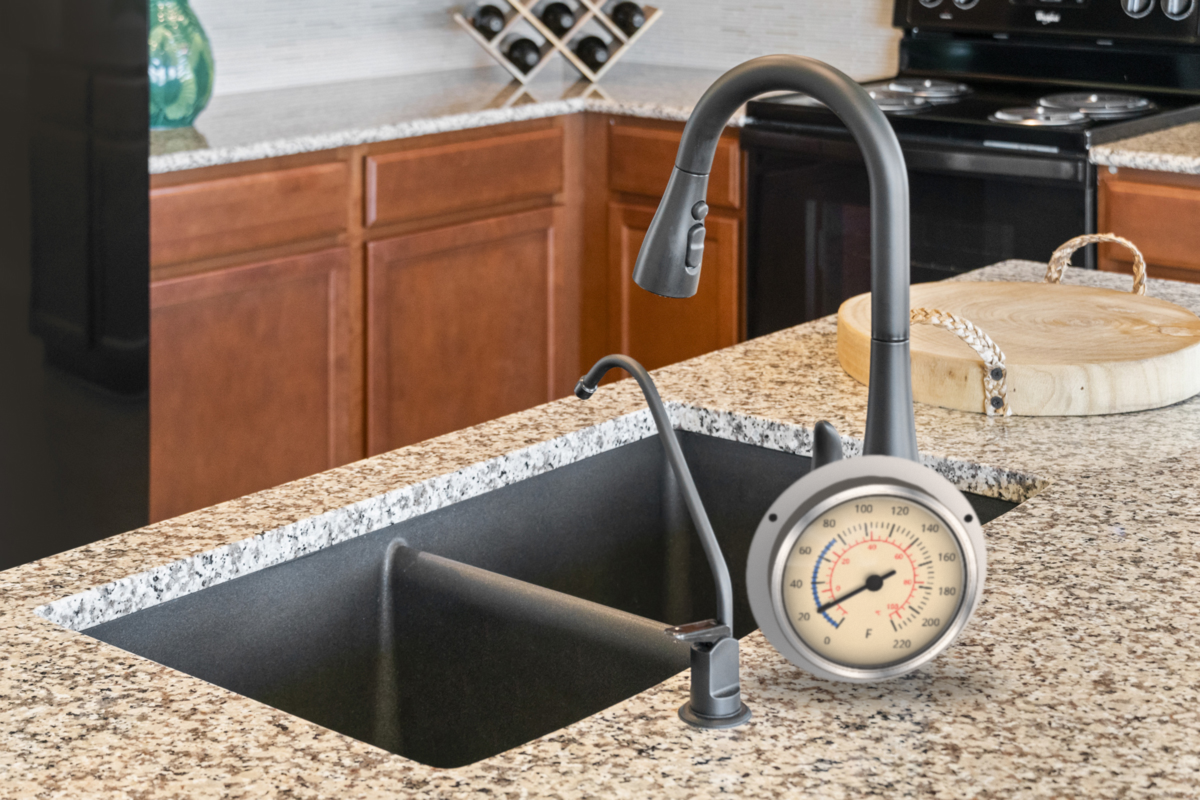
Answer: 20 °F
